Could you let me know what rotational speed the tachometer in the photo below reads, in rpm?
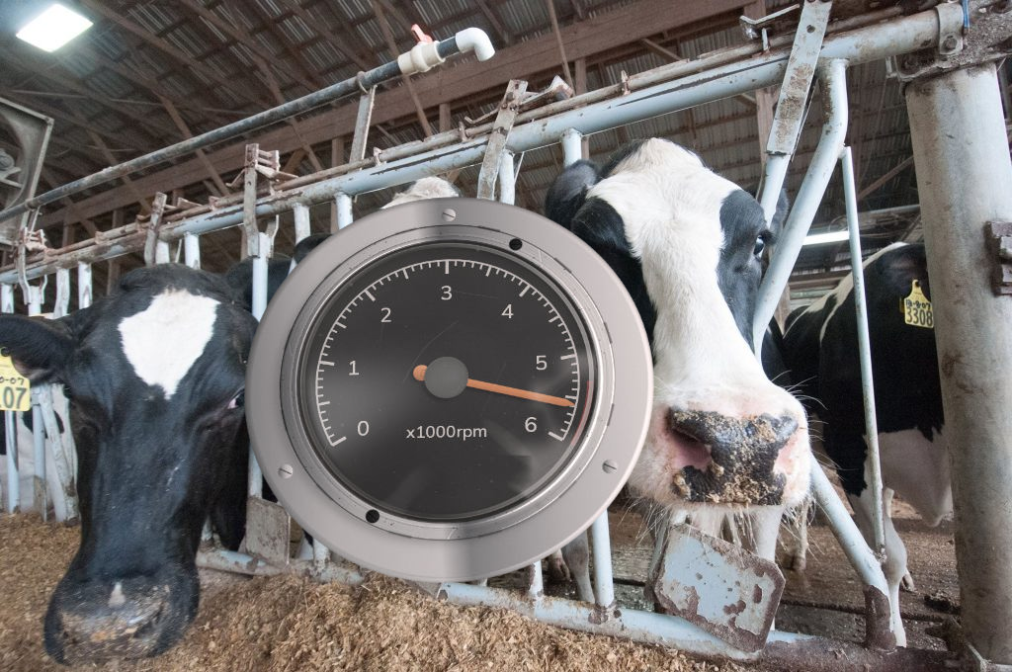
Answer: 5600 rpm
